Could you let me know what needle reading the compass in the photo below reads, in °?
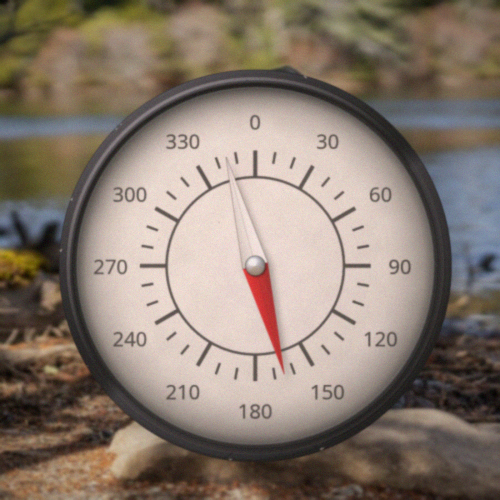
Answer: 165 °
